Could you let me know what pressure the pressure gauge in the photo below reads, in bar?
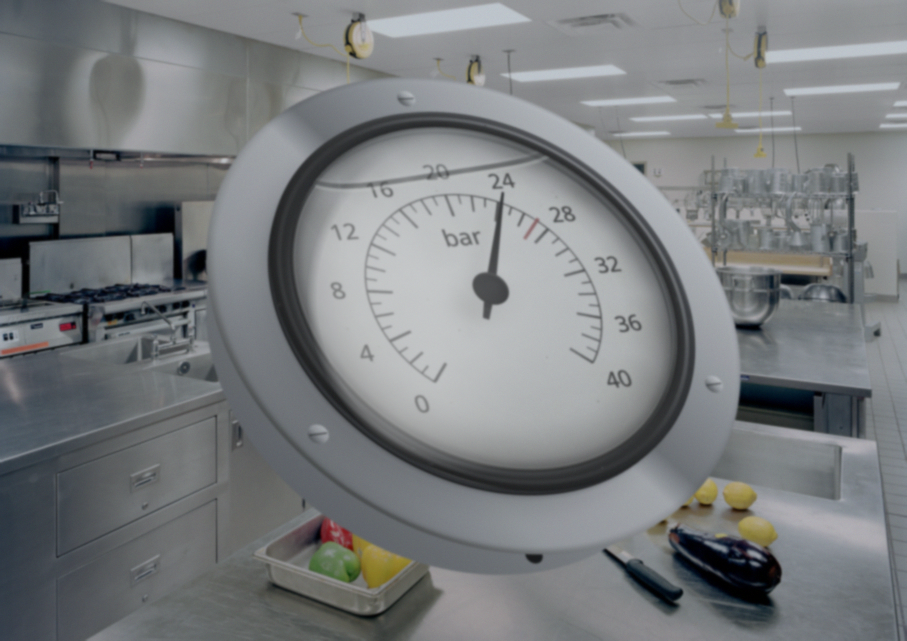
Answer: 24 bar
